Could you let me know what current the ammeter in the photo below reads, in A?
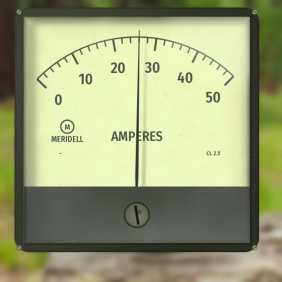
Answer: 26 A
